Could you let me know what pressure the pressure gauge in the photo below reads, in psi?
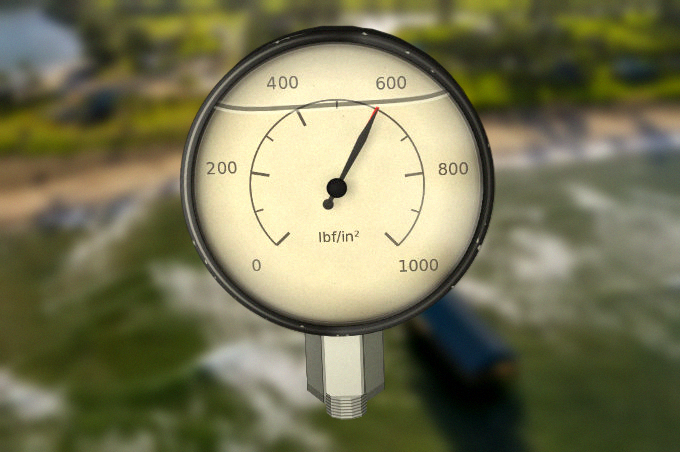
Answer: 600 psi
